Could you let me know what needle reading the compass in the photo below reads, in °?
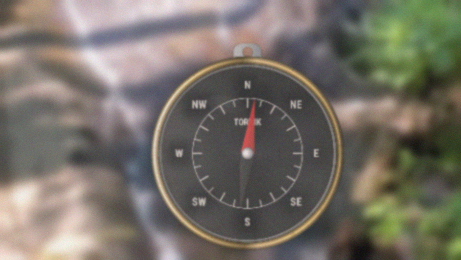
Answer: 7.5 °
